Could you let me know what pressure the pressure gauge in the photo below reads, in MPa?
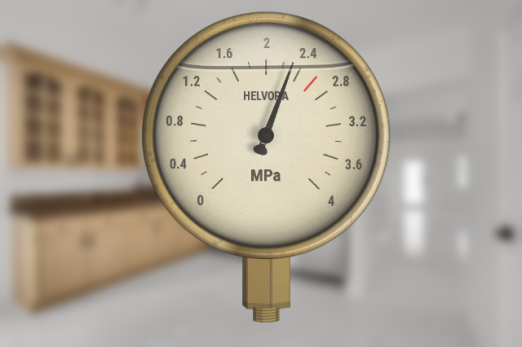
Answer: 2.3 MPa
